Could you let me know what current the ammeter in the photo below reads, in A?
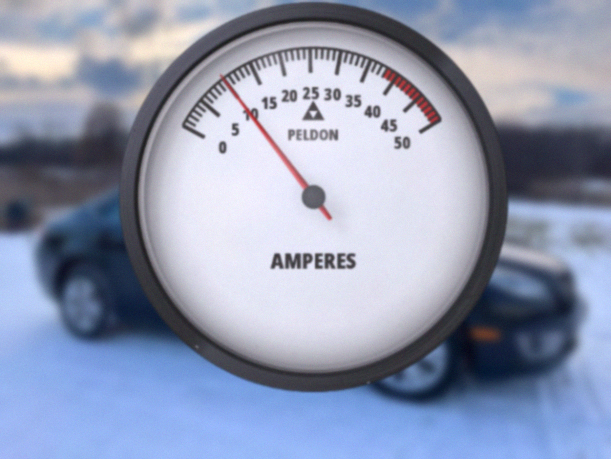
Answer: 10 A
